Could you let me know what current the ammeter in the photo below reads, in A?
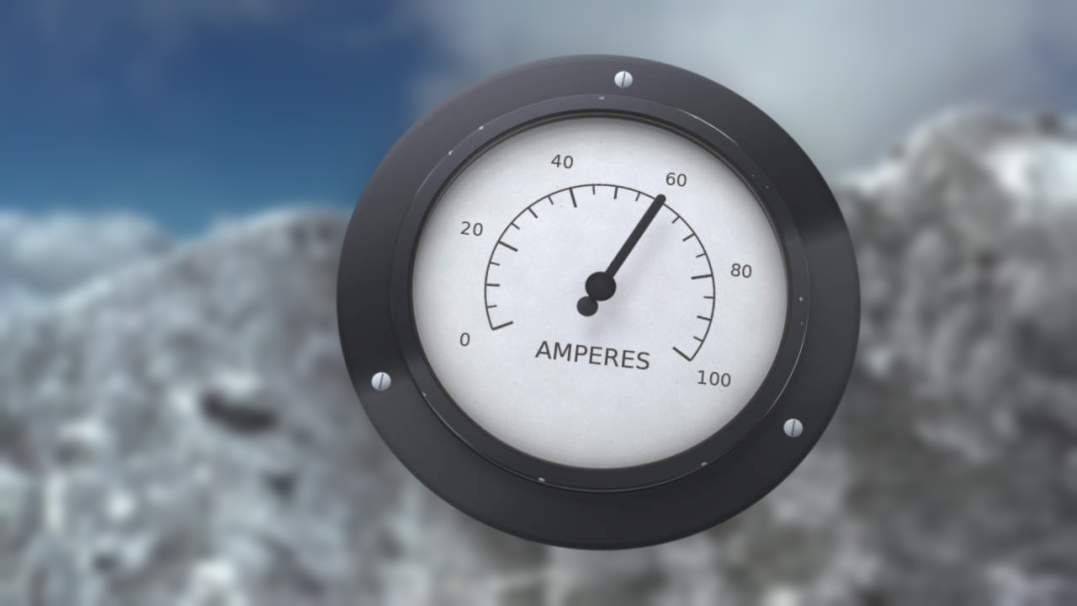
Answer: 60 A
